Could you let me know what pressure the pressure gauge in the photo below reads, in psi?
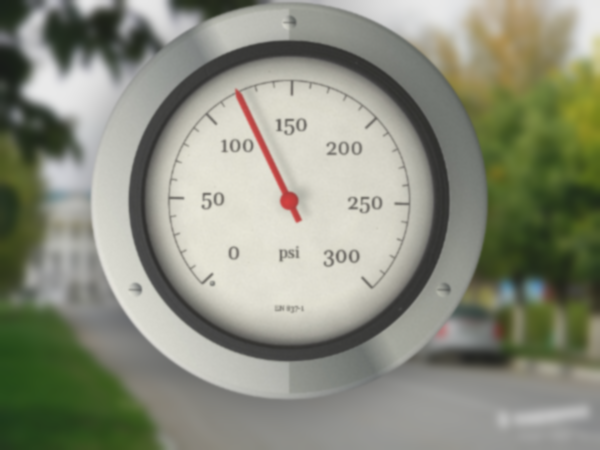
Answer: 120 psi
